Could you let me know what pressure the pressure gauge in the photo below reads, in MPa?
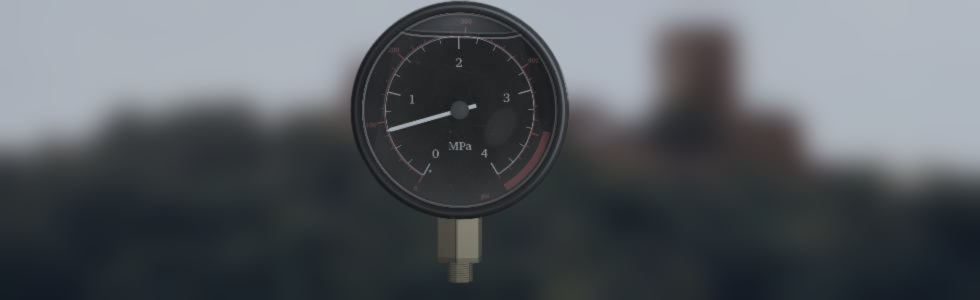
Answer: 0.6 MPa
